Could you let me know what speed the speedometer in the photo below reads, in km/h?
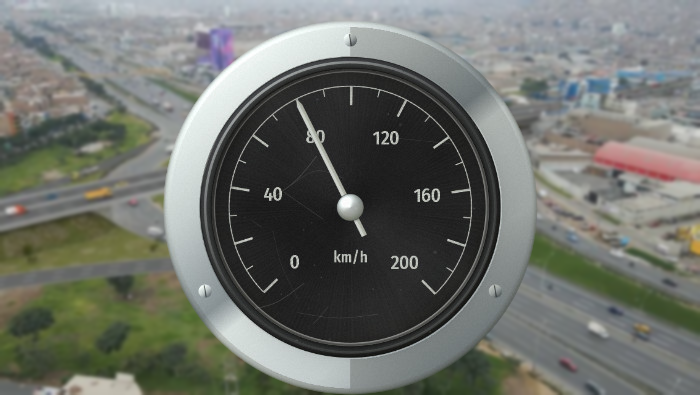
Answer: 80 km/h
